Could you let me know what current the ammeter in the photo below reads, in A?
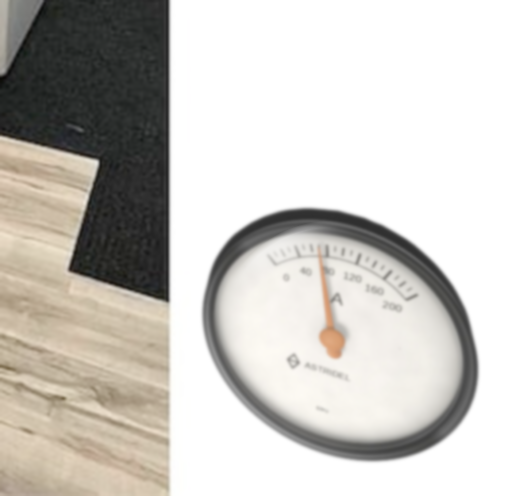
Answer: 70 A
